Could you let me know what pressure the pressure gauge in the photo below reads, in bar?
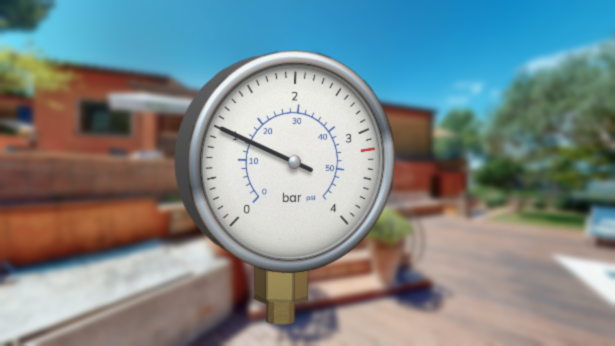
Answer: 1 bar
